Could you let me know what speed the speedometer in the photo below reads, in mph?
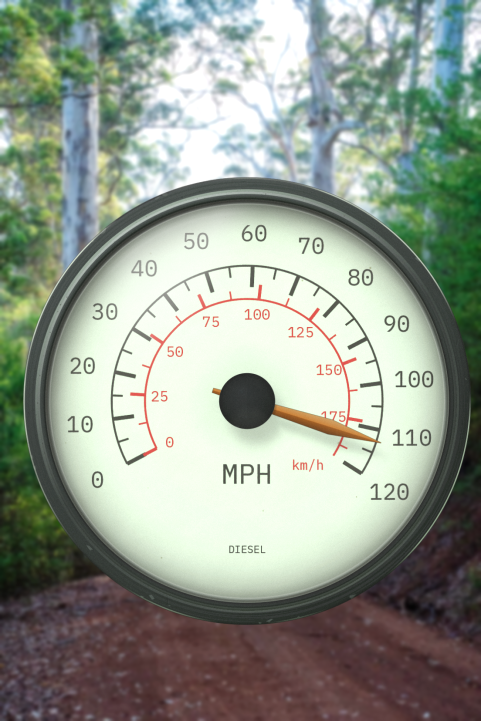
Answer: 112.5 mph
